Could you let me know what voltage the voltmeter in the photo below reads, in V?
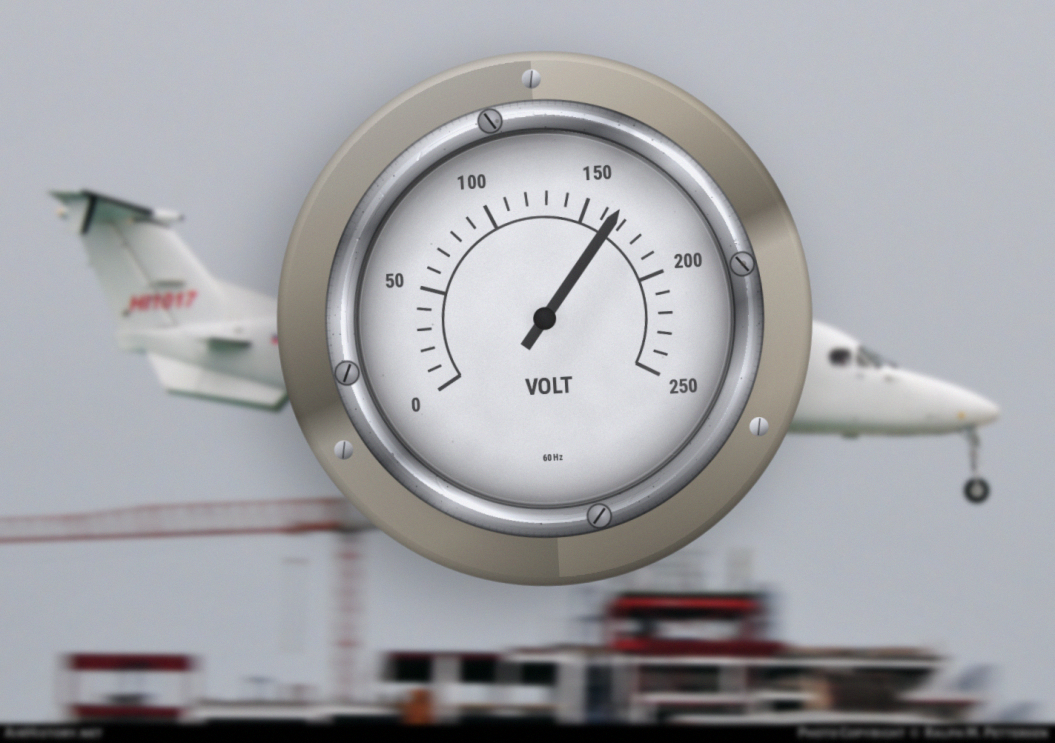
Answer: 165 V
